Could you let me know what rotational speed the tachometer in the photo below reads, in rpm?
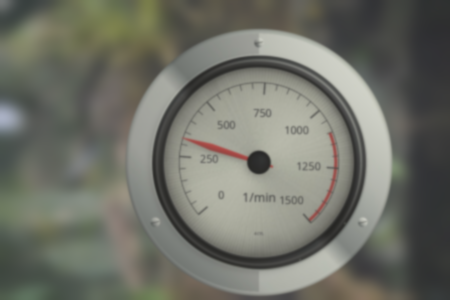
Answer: 325 rpm
